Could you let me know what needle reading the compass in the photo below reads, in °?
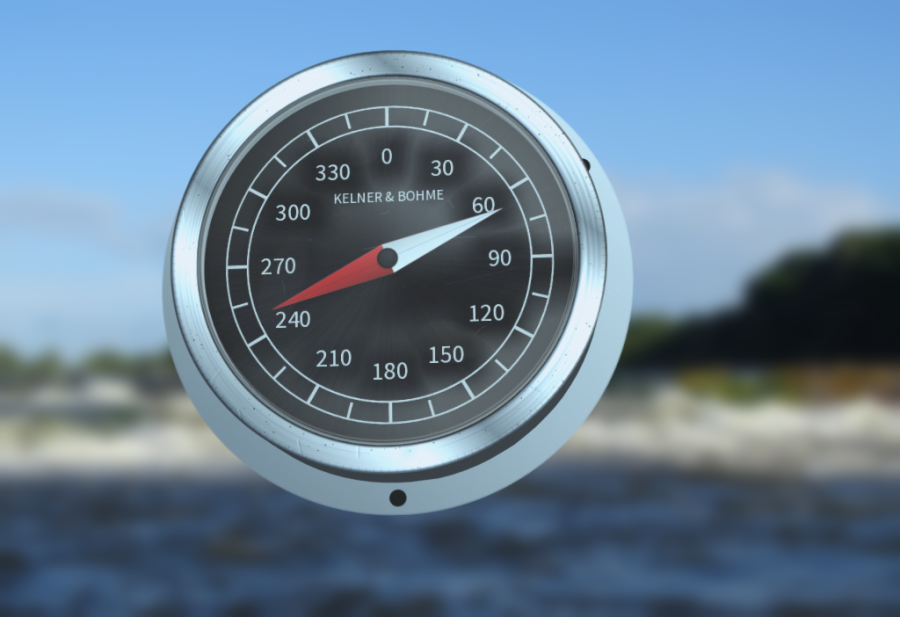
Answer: 247.5 °
